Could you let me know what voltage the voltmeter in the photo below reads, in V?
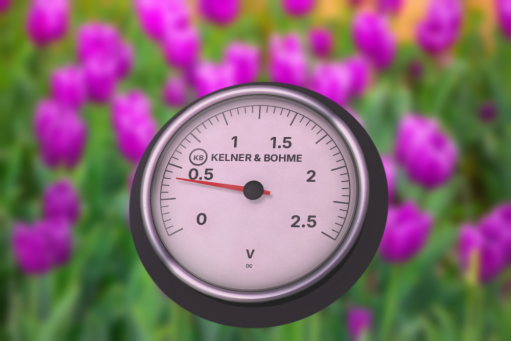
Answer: 0.4 V
